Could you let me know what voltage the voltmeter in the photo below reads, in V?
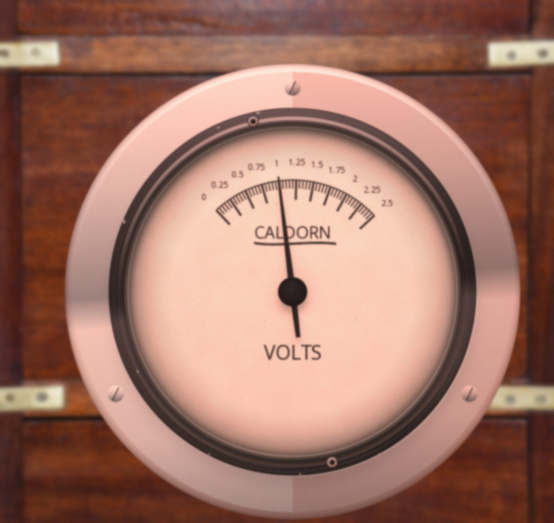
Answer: 1 V
